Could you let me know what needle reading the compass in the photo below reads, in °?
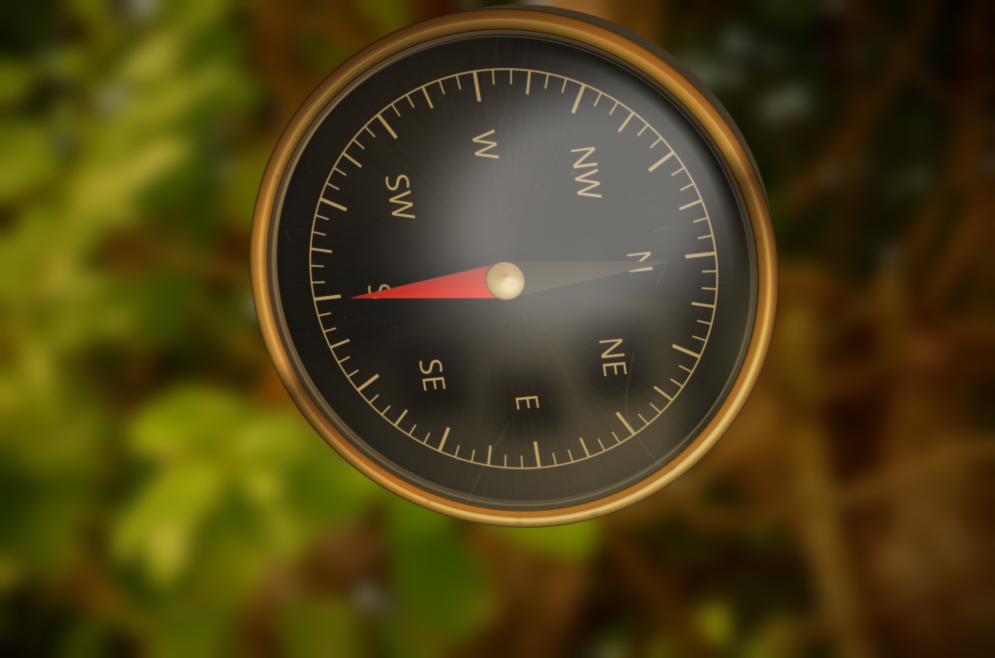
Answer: 180 °
